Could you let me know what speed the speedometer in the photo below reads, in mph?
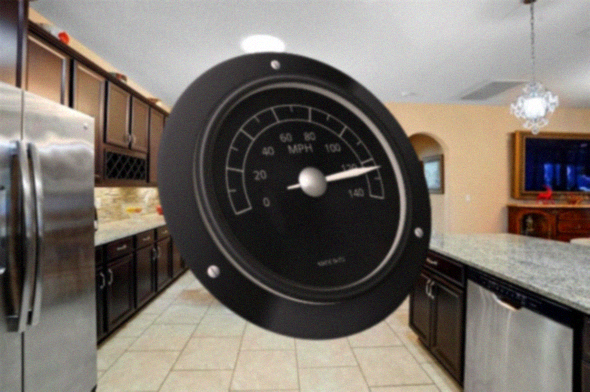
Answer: 125 mph
